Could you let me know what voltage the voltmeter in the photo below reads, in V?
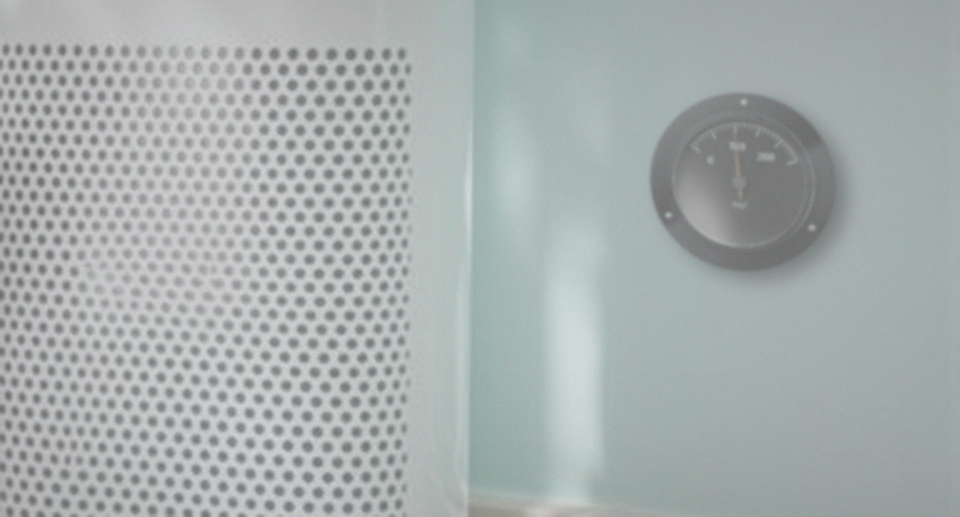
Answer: 100 V
